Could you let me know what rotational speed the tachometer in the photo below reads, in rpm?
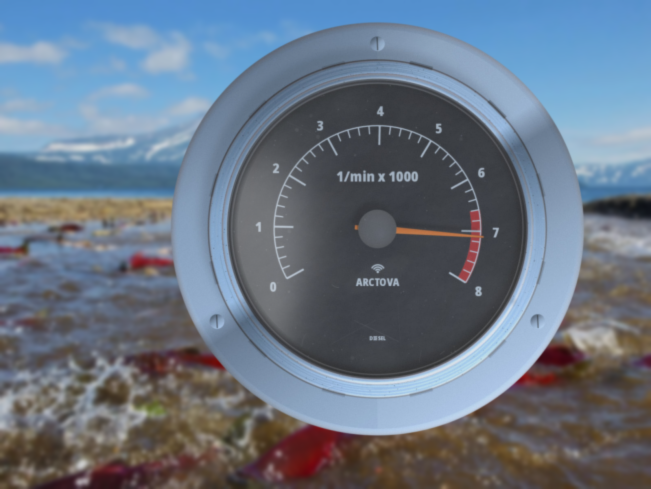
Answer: 7100 rpm
